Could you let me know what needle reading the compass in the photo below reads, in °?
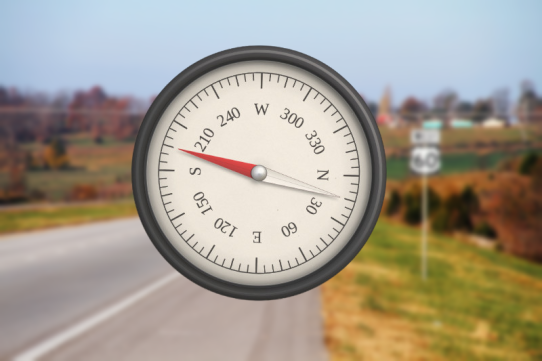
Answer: 195 °
